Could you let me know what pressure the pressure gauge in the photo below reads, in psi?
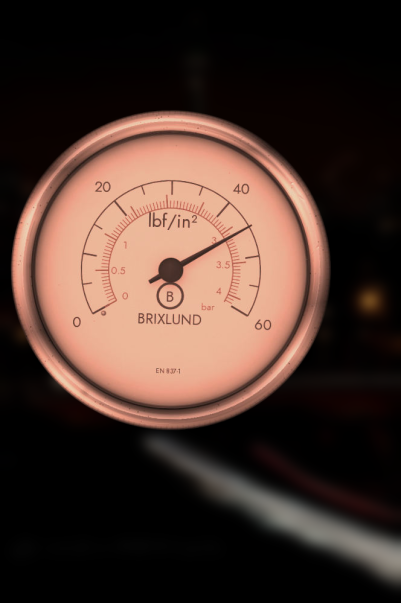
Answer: 45 psi
